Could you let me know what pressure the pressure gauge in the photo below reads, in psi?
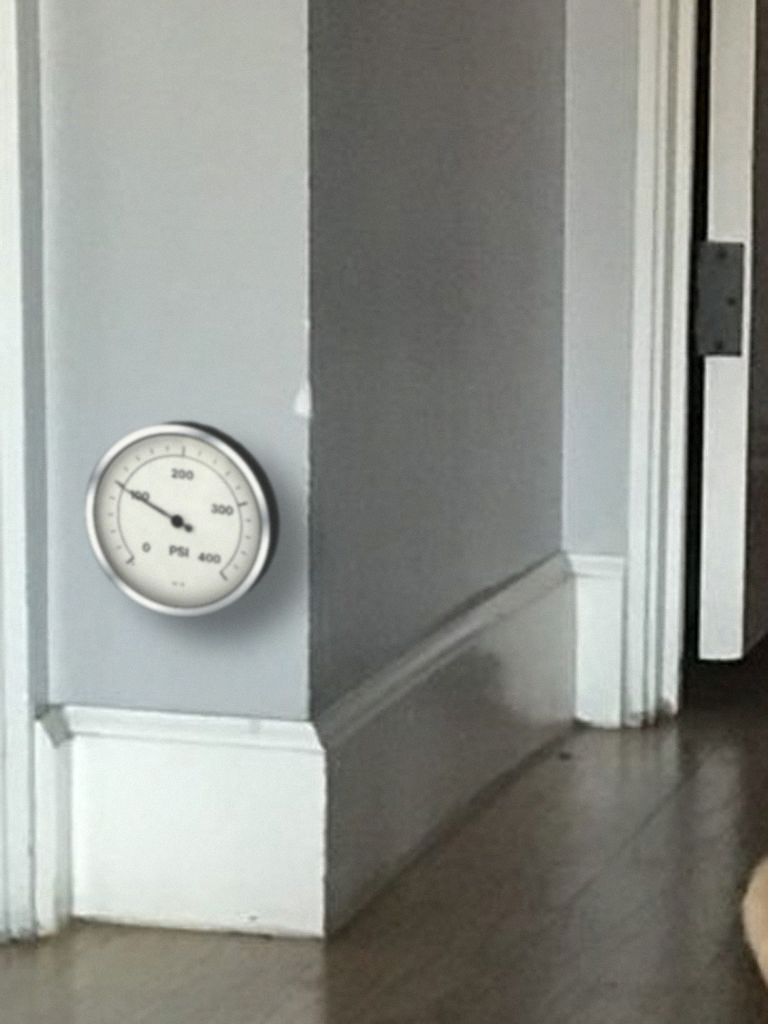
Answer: 100 psi
